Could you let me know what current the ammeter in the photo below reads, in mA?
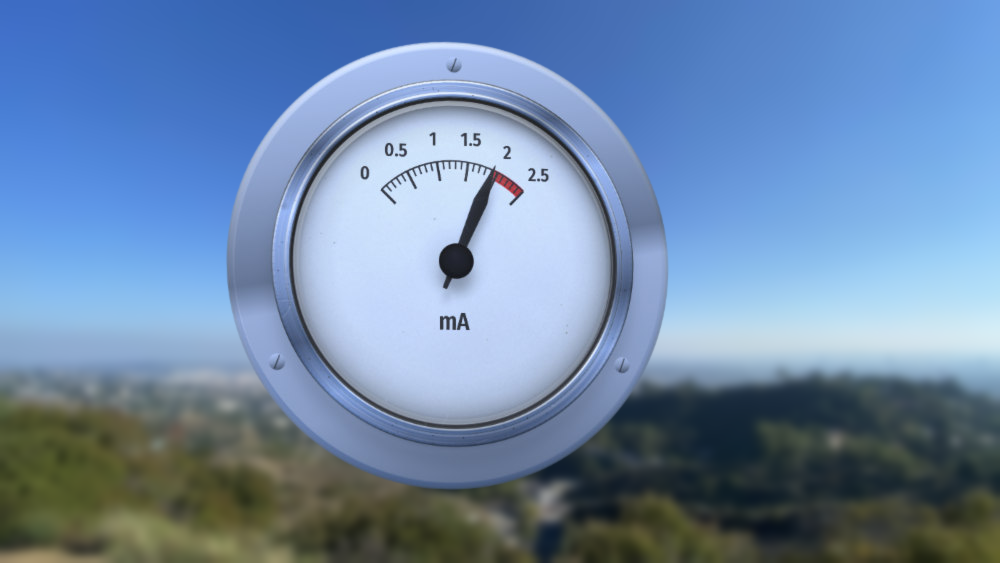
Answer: 1.9 mA
